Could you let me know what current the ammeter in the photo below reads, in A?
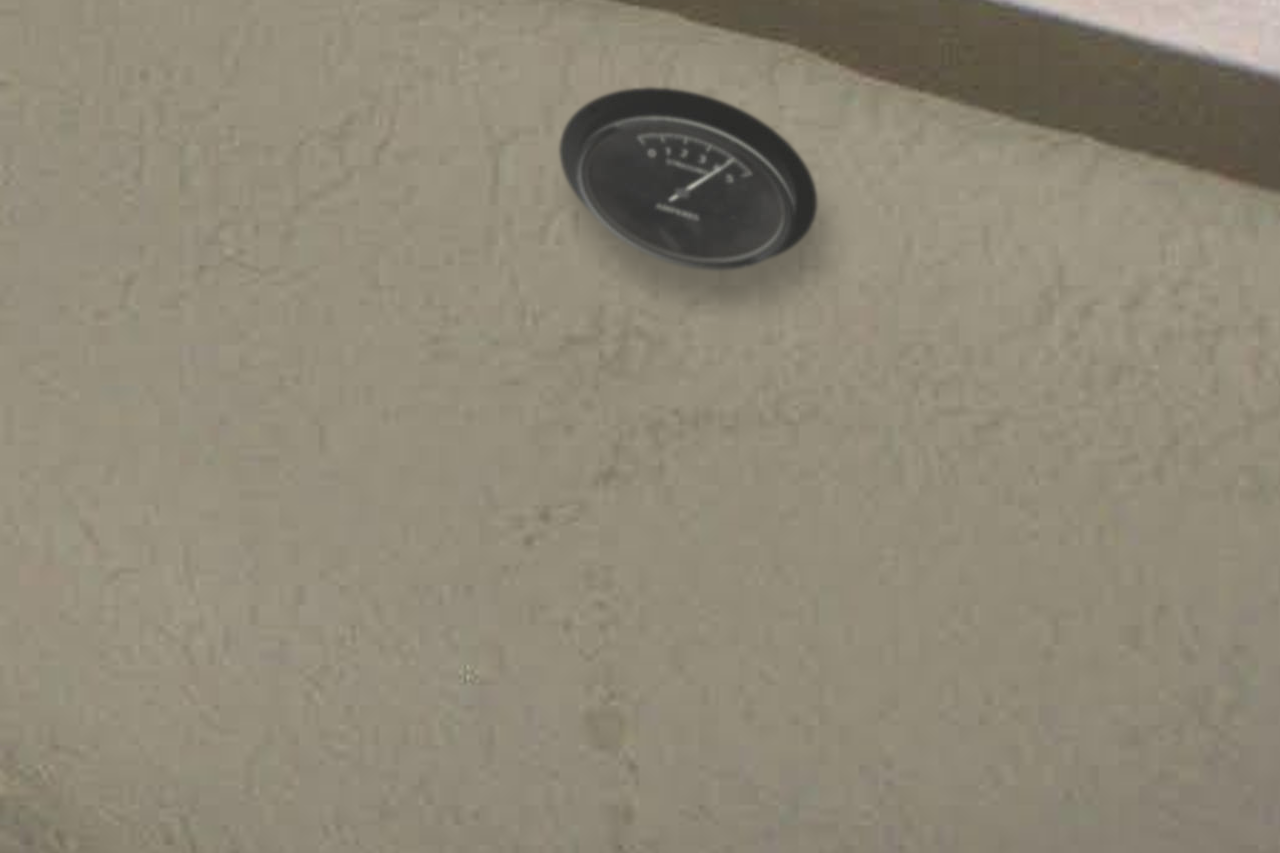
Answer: 4 A
